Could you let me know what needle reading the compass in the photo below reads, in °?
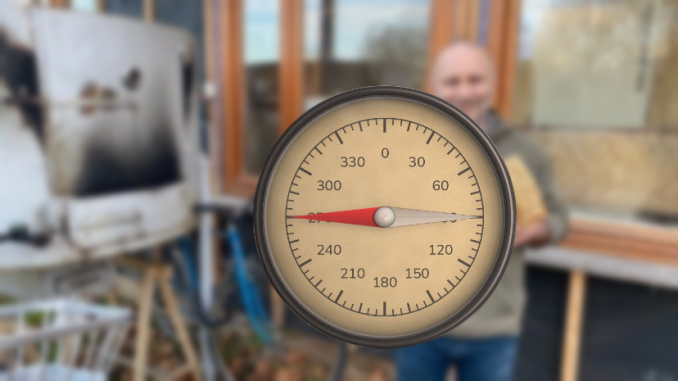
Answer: 270 °
